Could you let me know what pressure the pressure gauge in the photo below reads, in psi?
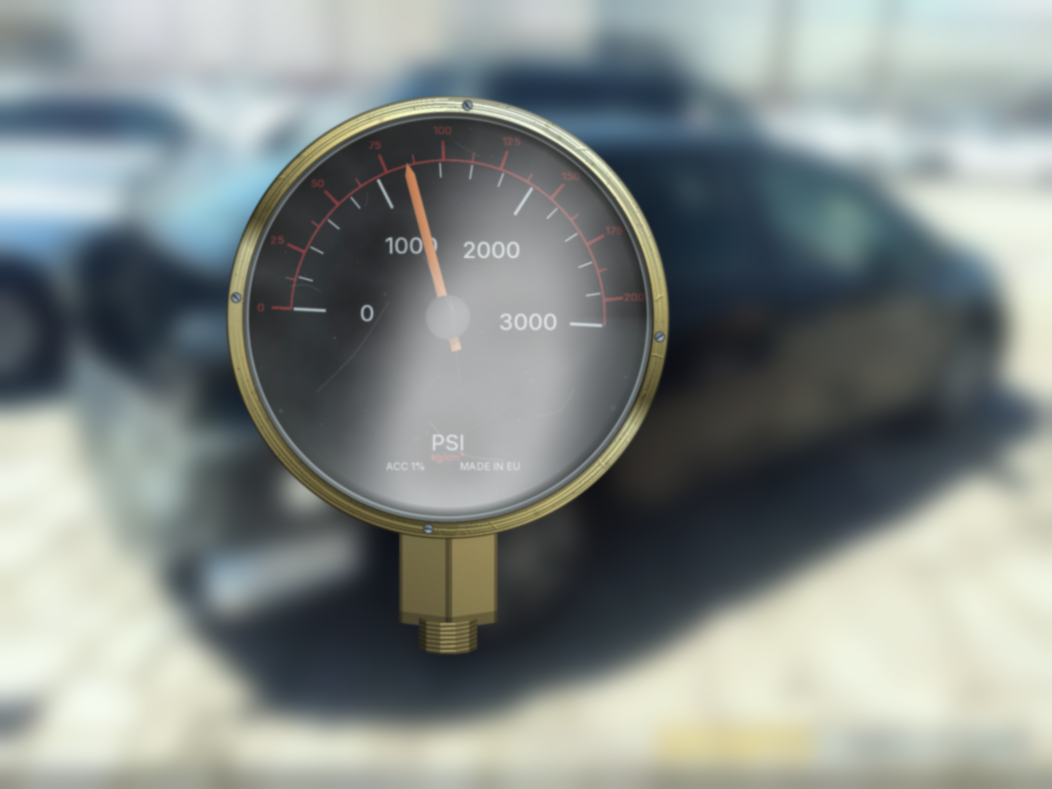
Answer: 1200 psi
